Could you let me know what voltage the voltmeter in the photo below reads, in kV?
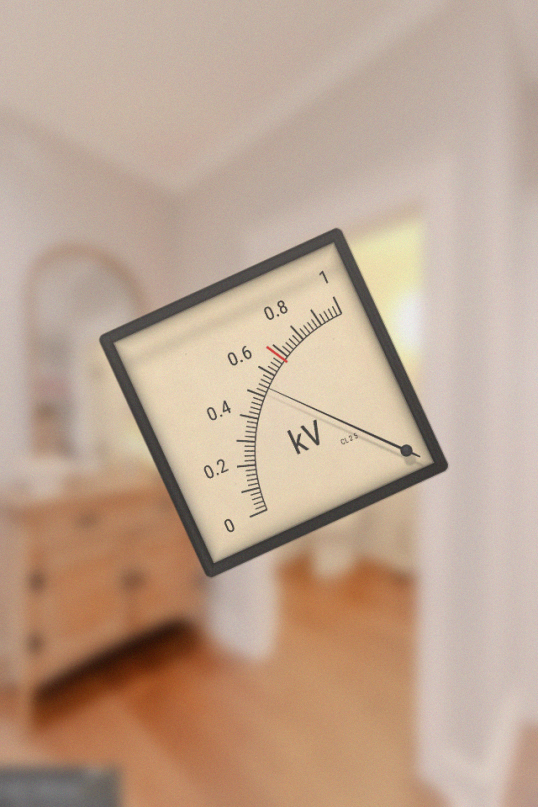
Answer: 0.54 kV
